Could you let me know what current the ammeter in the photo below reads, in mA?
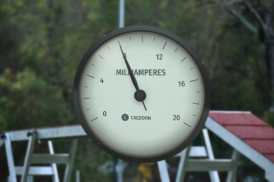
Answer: 8 mA
